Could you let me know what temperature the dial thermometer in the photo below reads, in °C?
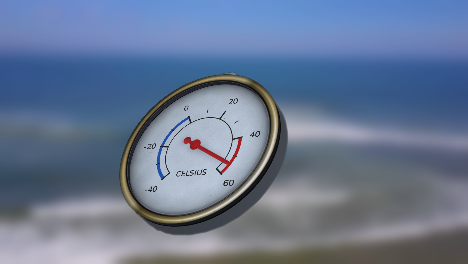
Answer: 55 °C
